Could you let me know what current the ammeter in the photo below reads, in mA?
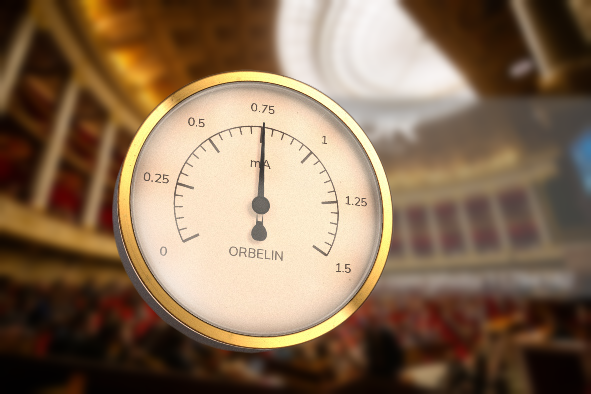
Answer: 0.75 mA
